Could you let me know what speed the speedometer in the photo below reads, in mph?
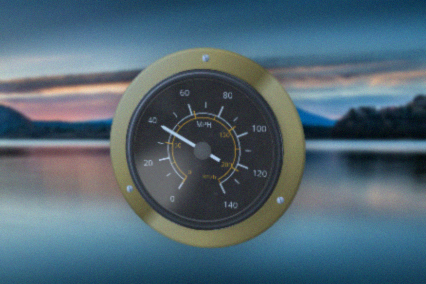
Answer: 40 mph
